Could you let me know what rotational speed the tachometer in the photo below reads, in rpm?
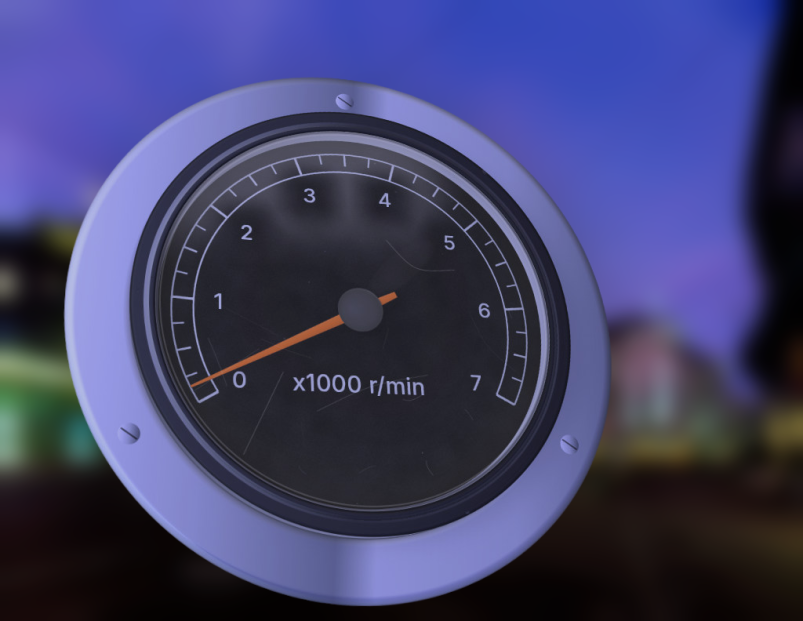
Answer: 125 rpm
